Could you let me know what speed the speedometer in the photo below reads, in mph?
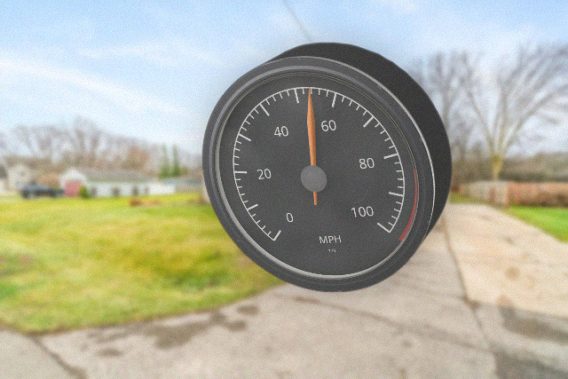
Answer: 54 mph
